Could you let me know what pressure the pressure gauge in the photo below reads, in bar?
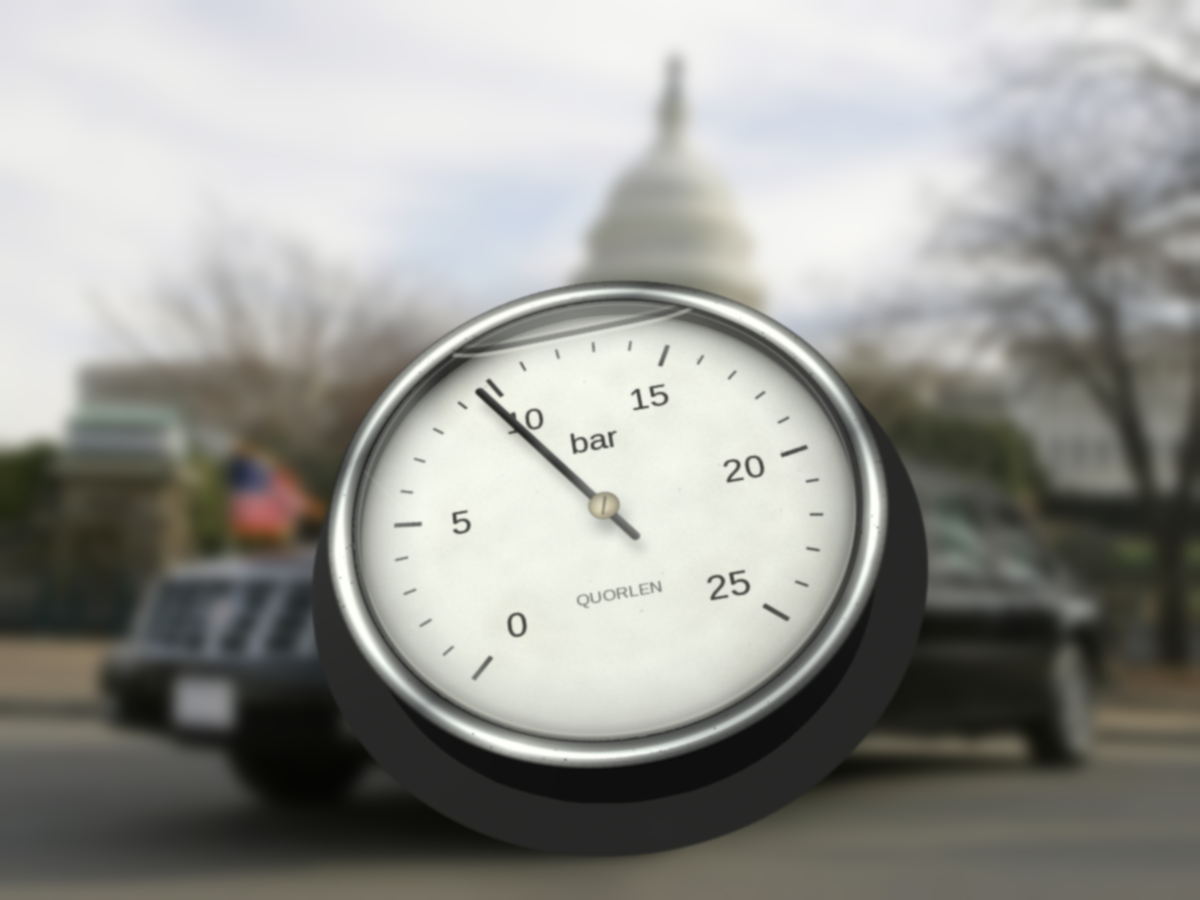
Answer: 9.5 bar
